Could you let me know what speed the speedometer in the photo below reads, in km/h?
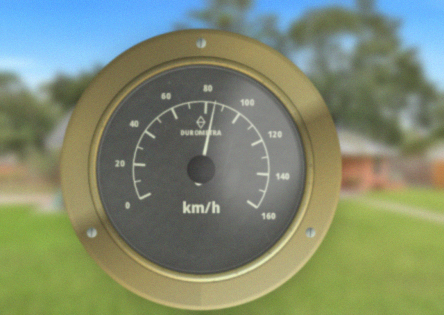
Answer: 85 km/h
